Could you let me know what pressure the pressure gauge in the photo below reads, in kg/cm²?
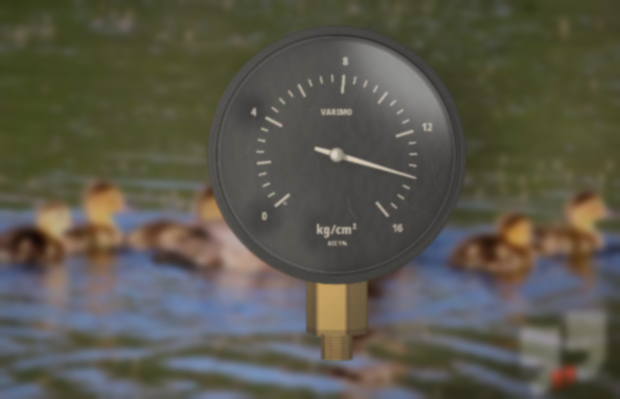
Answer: 14 kg/cm²
